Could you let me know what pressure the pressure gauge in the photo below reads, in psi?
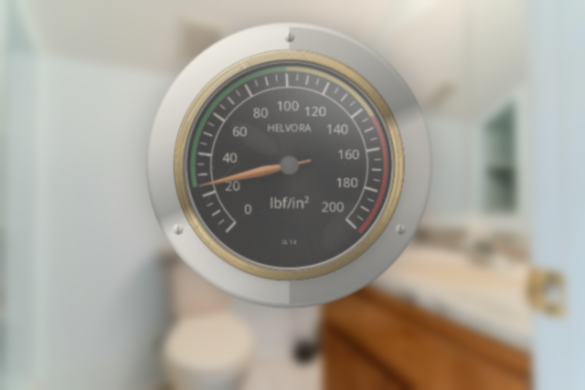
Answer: 25 psi
